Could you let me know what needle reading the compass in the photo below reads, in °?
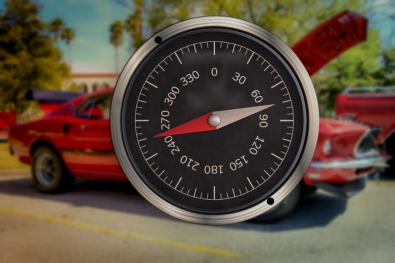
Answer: 255 °
